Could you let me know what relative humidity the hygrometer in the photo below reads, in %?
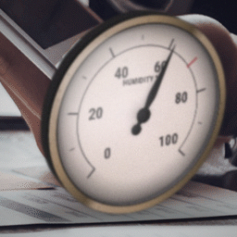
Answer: 60 %
